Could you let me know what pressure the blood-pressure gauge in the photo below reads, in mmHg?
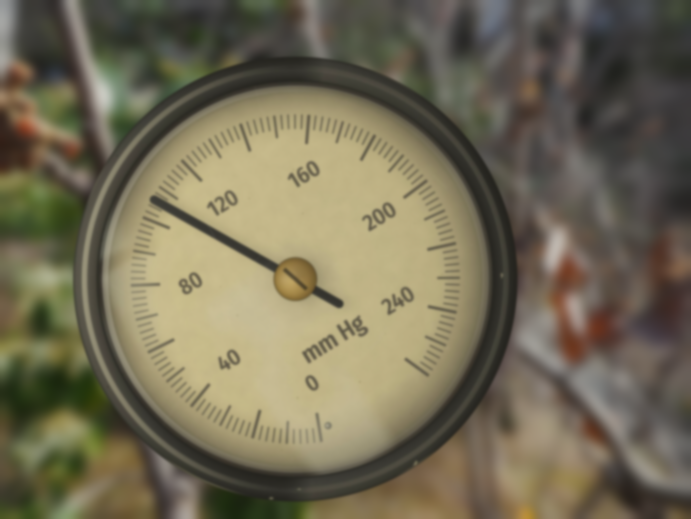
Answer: 106 mmHg
